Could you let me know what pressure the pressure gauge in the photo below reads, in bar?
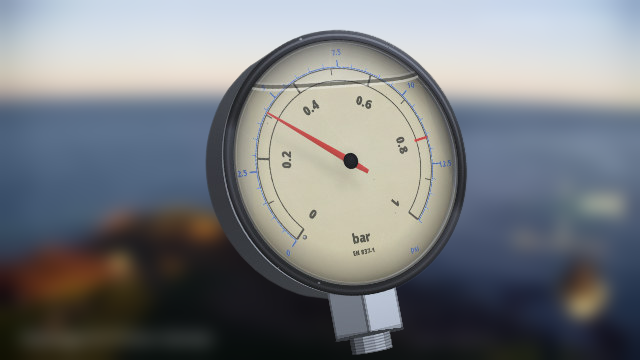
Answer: 0.3 bar
